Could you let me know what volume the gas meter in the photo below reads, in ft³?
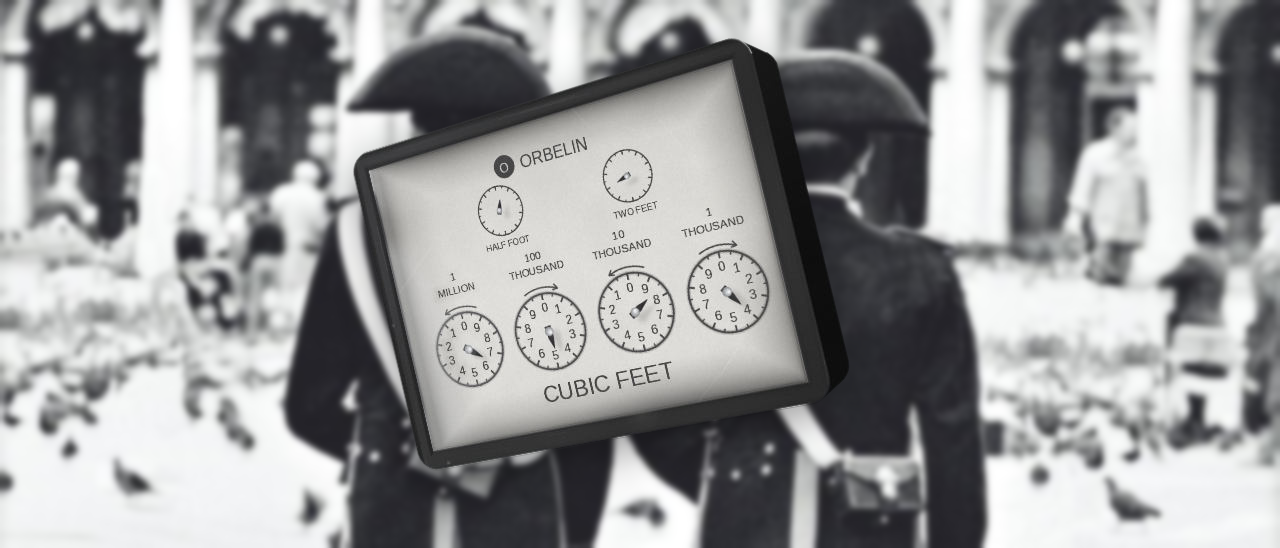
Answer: 648400 ft³
